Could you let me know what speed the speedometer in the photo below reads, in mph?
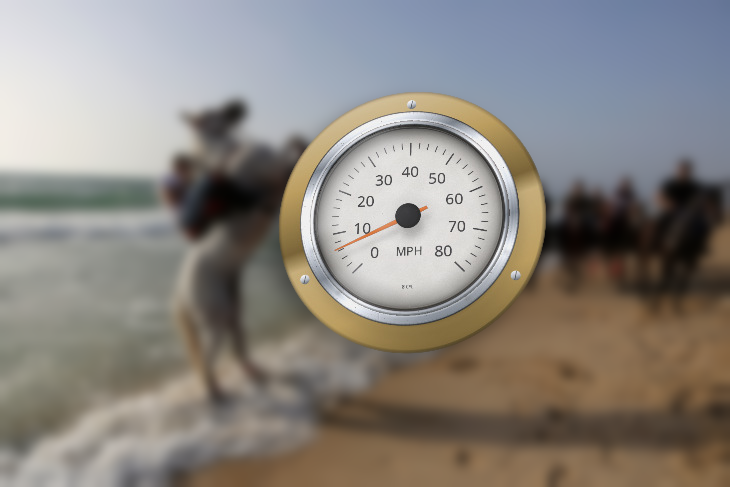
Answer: 6 mph
